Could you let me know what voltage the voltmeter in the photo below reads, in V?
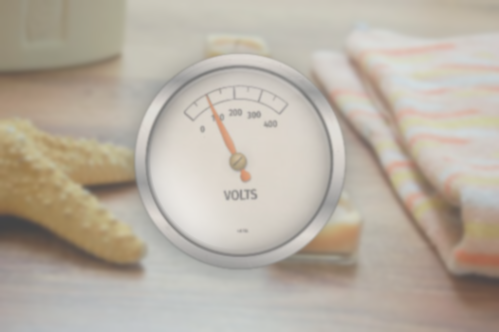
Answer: 100 V
